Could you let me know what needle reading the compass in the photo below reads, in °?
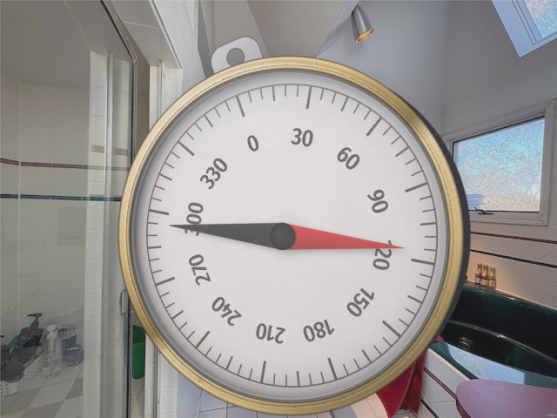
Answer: 115 °
